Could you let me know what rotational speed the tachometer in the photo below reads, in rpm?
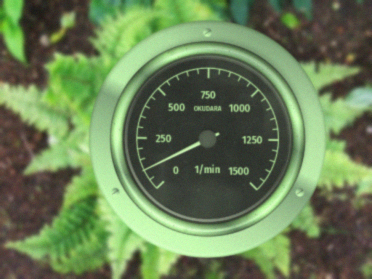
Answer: 100 rpm
